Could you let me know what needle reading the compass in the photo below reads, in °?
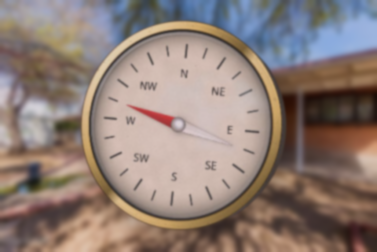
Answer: 285 °
